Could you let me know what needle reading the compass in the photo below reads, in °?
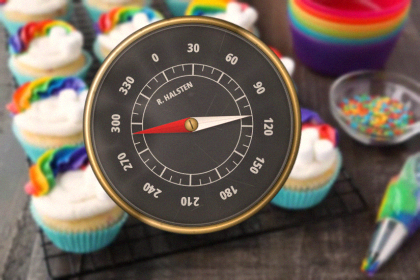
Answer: 290 °
